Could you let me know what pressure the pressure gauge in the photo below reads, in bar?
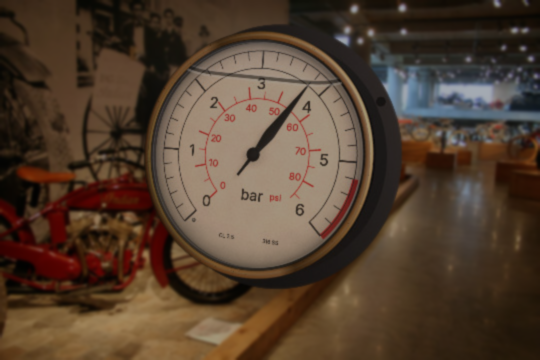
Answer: 3.8 bar
